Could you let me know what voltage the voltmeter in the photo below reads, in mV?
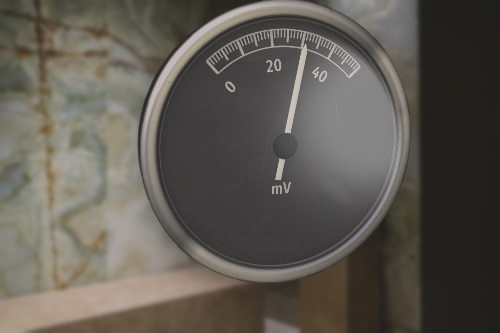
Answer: 30 mV
